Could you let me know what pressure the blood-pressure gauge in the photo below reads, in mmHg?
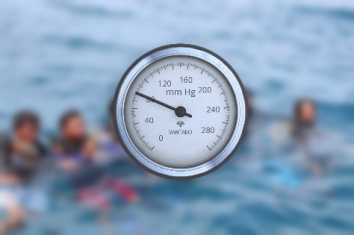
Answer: 80 mmHg
